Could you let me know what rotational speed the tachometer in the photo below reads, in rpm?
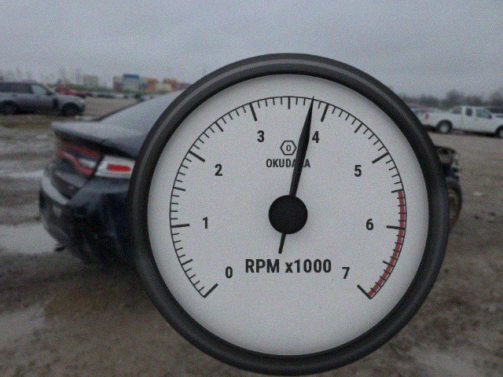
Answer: 3800 rpm
